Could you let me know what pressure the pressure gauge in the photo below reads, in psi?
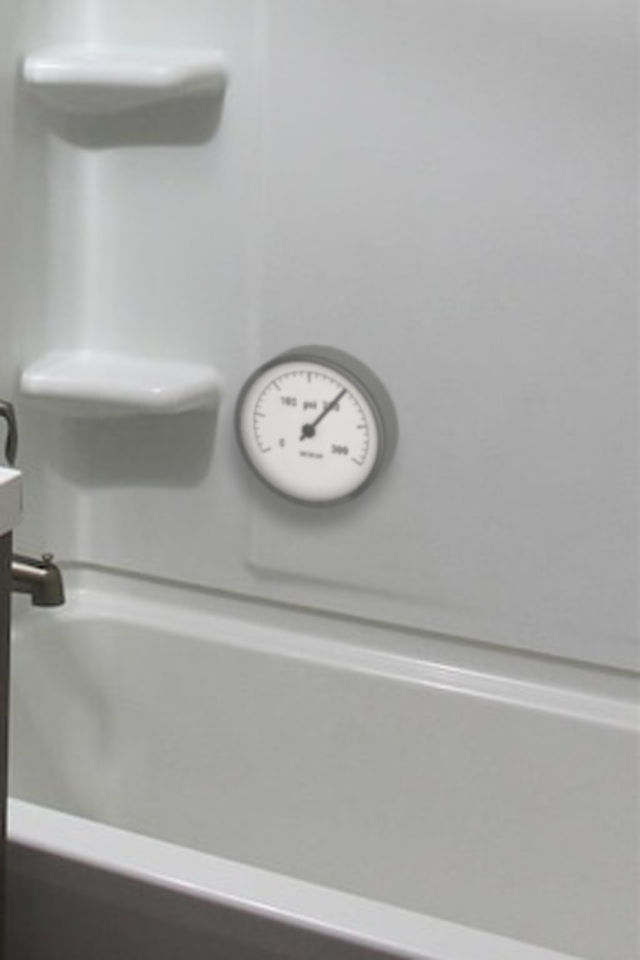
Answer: 200 psi
